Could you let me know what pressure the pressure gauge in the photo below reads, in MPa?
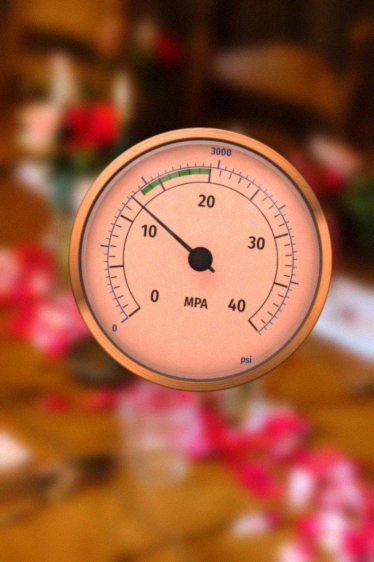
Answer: 12 MPa
